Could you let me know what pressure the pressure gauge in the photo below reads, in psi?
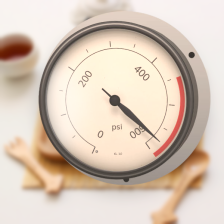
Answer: 575 psi
